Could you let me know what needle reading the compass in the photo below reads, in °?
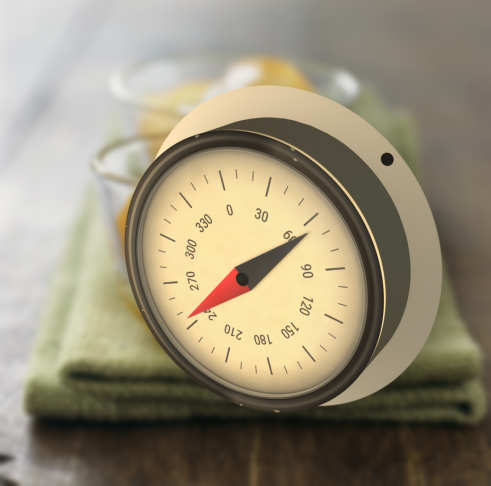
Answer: 245 °
